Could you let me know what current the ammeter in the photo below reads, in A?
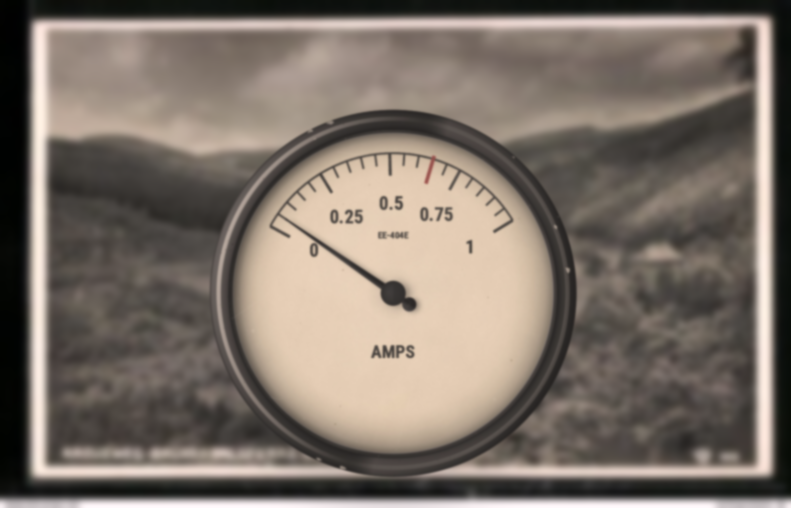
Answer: 0.05 A
